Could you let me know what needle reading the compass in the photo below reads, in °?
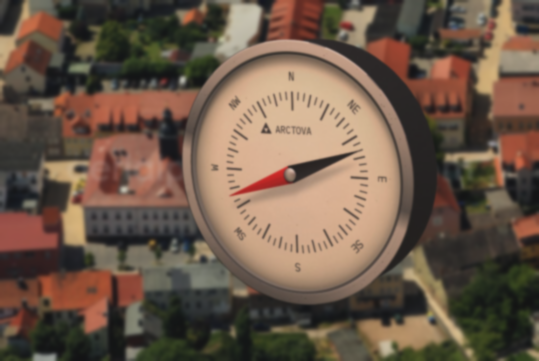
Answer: 250 °
